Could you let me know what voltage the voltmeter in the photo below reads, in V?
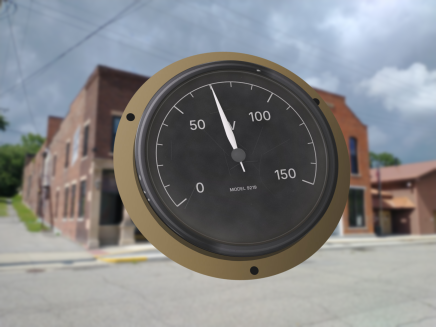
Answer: 70 V
